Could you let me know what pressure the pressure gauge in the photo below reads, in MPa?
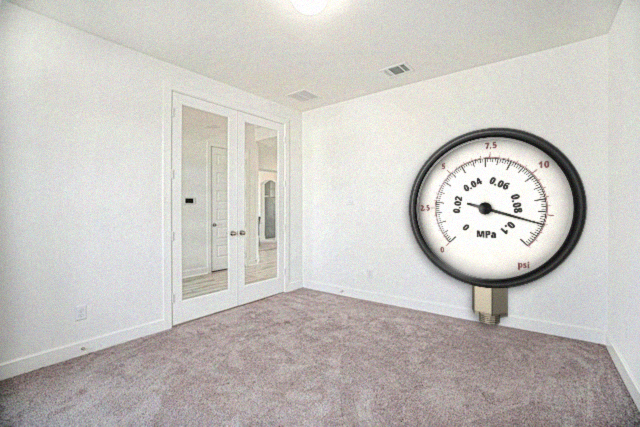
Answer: 0.09 MPa
